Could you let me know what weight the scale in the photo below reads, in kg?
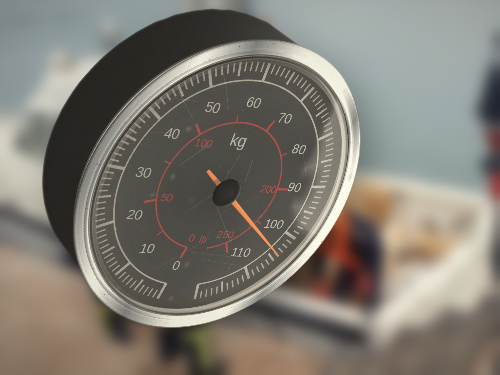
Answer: 104 kg
